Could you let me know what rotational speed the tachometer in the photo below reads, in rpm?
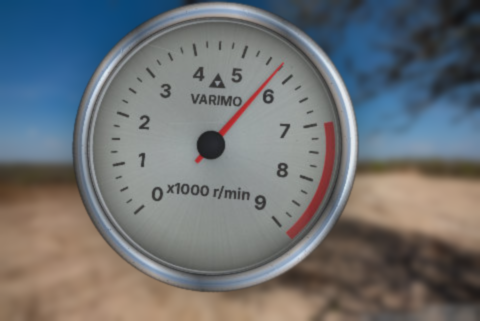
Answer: 5750 rpm
